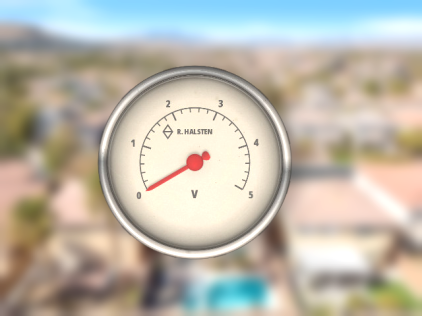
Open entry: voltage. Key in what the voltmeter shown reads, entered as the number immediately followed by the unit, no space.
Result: 0V
